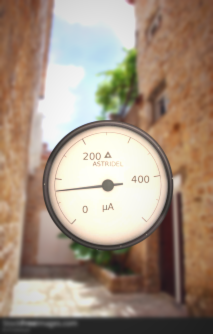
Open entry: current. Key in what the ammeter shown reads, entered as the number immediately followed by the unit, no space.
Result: 75µA
